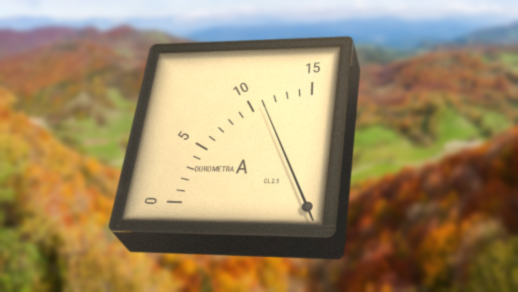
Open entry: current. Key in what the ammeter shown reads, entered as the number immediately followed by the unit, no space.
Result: 11A
